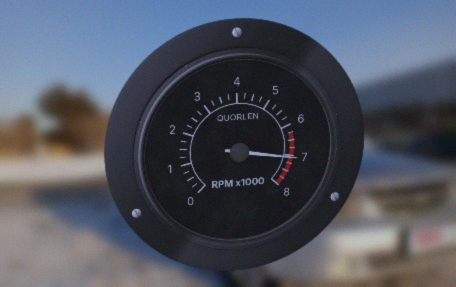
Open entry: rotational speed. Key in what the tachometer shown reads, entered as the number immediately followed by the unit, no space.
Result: 7000rpm
